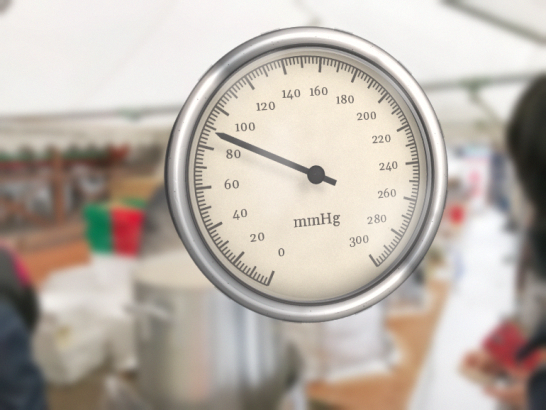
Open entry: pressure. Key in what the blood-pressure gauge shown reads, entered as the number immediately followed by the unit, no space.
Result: 88mmHg
